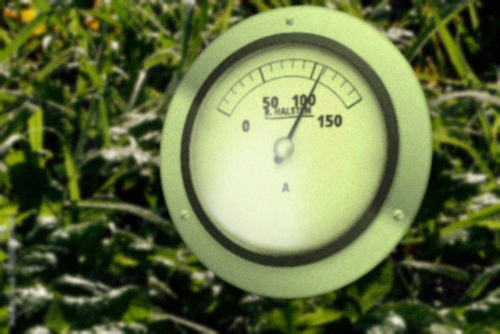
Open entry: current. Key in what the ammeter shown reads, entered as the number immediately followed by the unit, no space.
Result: 110A
